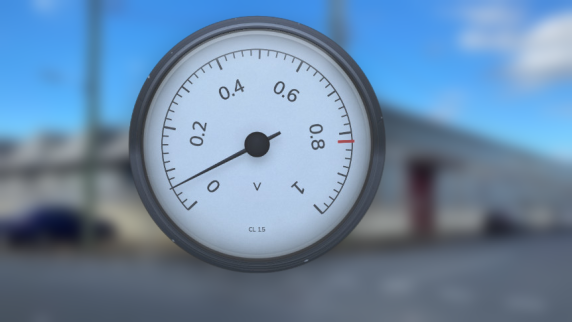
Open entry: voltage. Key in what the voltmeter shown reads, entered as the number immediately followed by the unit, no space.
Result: 0.06V
